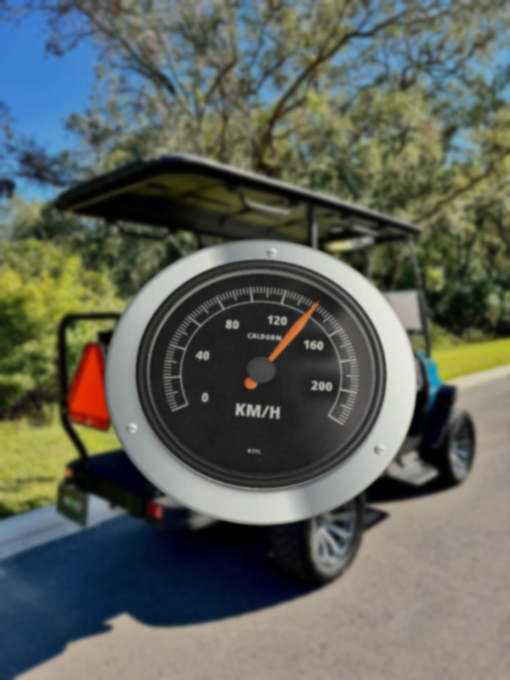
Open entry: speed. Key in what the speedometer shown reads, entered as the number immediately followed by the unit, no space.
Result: 140km/h
